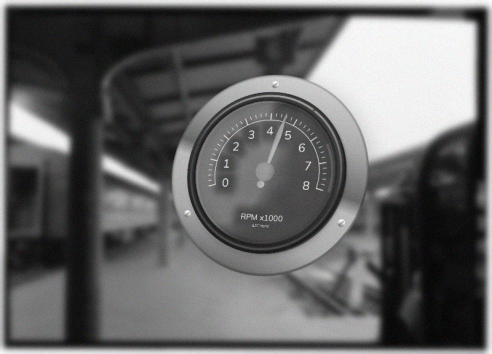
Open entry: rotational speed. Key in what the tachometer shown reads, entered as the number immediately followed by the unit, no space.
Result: 4600rpm
